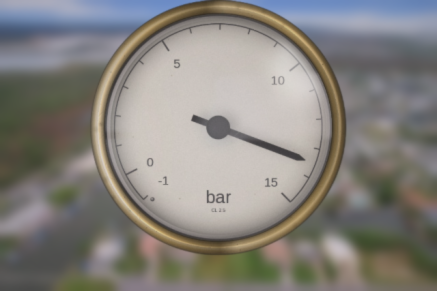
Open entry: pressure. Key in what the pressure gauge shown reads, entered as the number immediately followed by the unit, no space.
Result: 13.5bar
